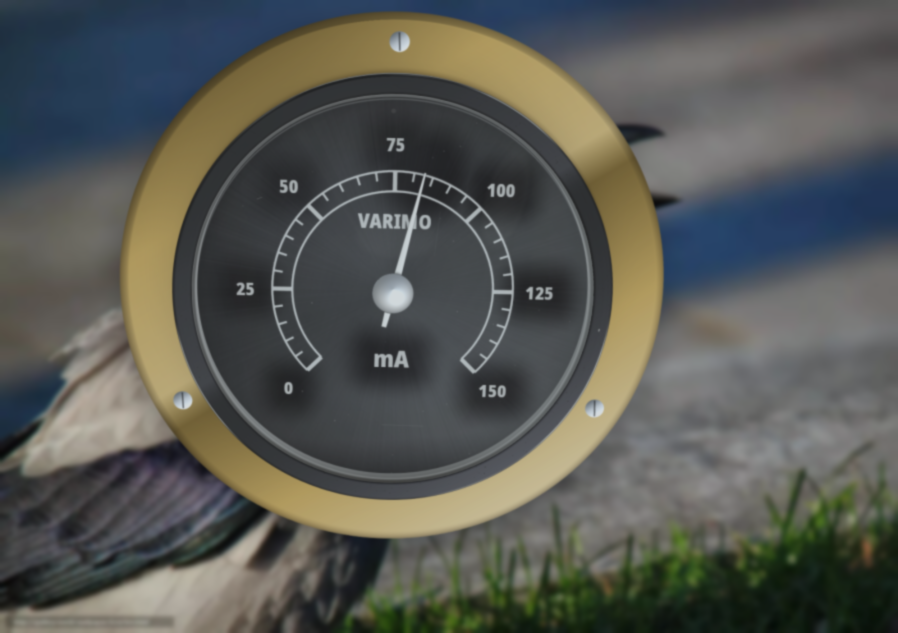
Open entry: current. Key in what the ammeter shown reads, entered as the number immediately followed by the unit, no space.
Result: 82.5mA
